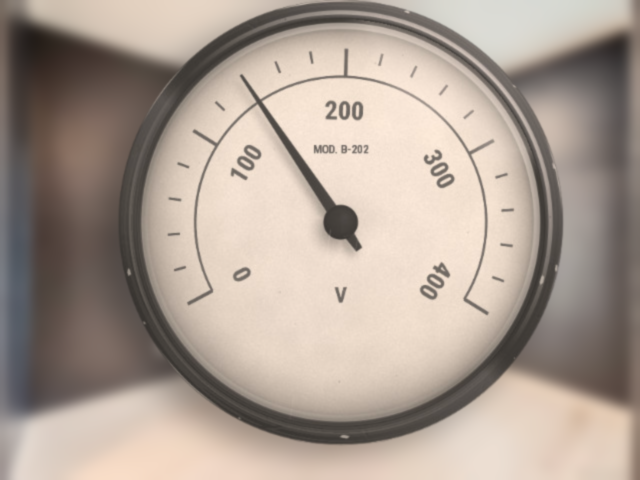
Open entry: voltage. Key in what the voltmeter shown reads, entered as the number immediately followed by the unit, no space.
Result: 140V
